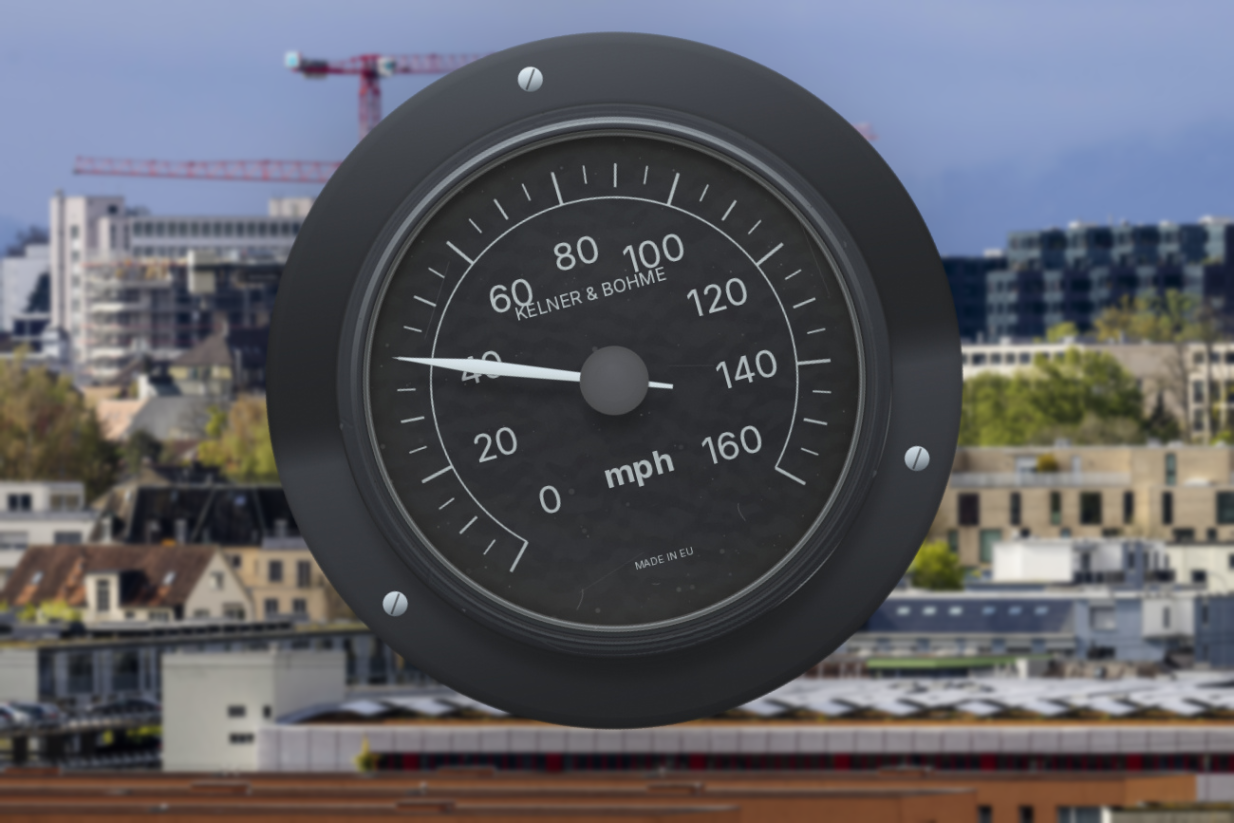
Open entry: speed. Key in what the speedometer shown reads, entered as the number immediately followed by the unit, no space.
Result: 40mph
